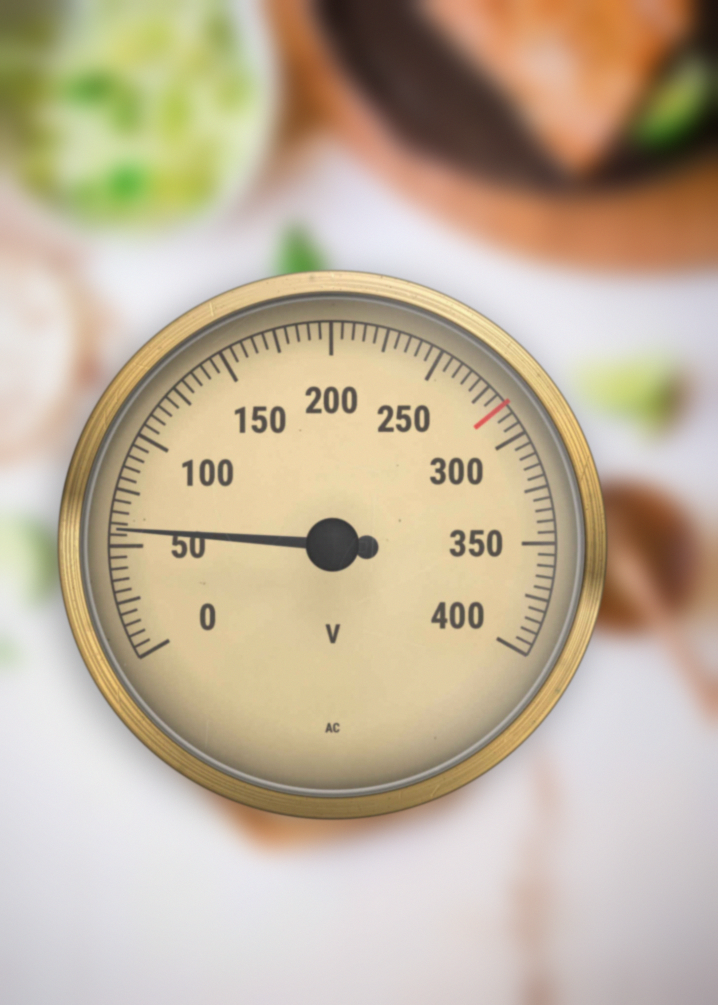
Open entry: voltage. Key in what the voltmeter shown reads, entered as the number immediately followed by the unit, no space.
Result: 57.5V
